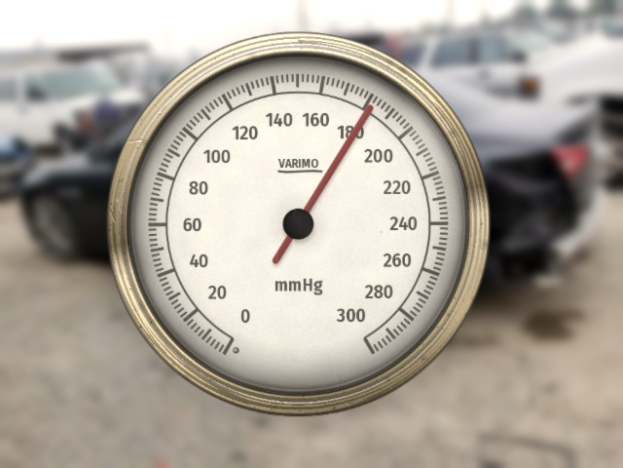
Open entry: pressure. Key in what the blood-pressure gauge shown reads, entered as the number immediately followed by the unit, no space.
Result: 182mmHg
